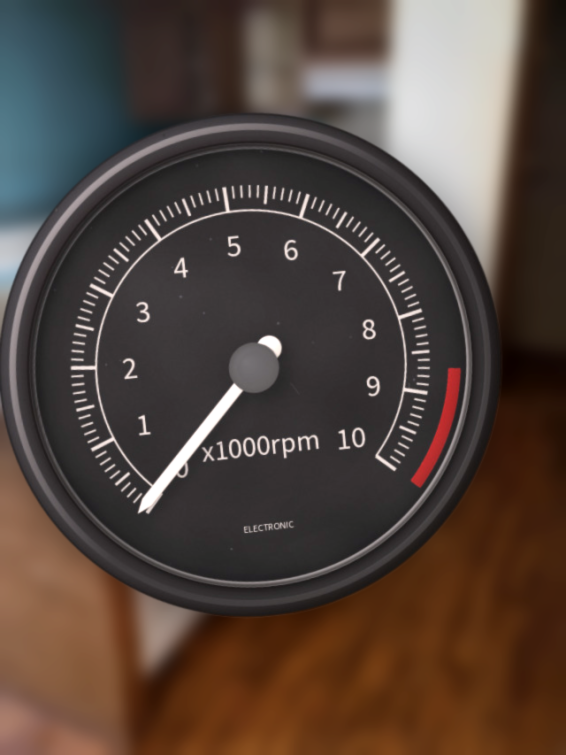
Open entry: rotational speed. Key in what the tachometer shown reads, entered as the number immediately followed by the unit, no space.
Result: 100rpm
